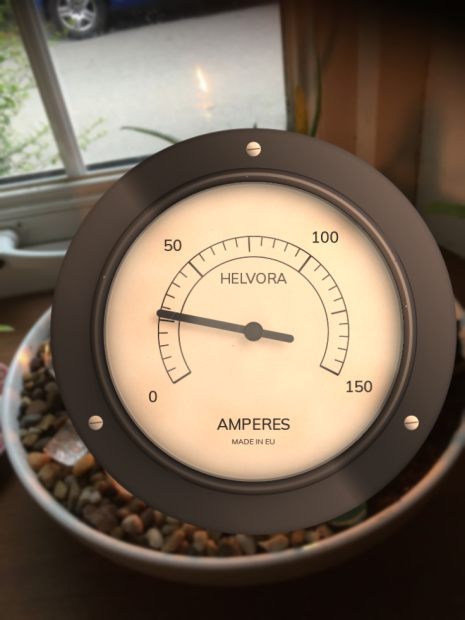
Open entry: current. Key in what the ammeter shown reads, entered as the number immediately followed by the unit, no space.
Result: 27.5A
